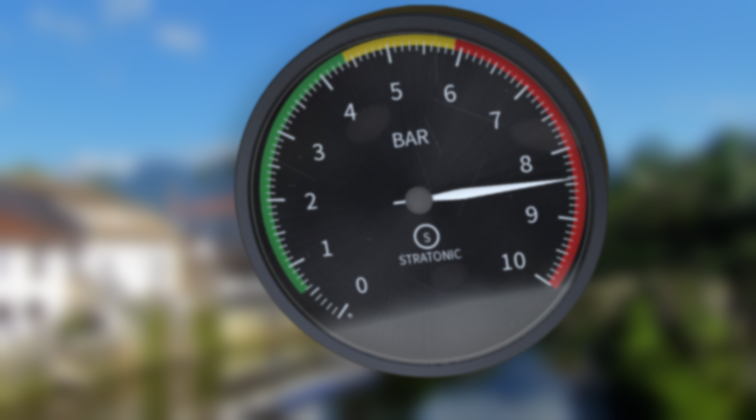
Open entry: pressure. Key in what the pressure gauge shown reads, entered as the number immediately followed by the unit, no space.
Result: 8.4bar
